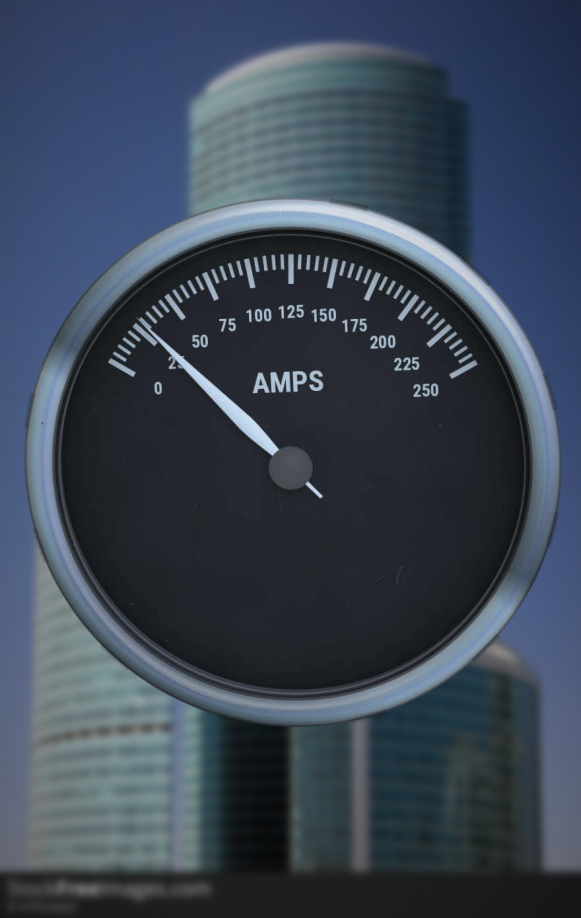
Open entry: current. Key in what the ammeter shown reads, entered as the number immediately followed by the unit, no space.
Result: 30A
